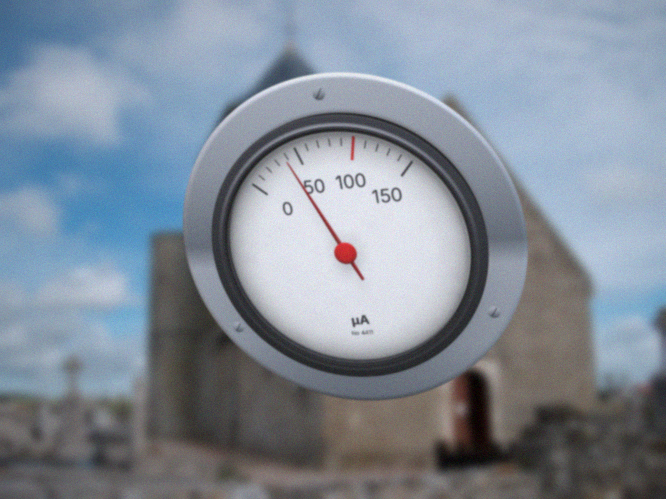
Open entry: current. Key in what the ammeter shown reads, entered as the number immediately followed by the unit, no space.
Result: 40µA
